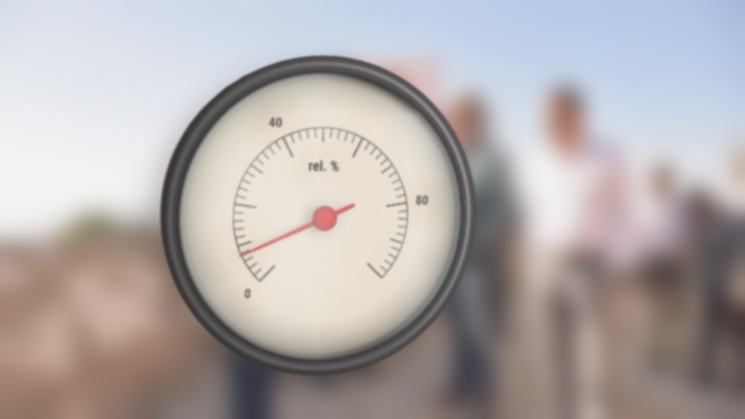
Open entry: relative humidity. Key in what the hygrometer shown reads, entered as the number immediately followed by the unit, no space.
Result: 8%
